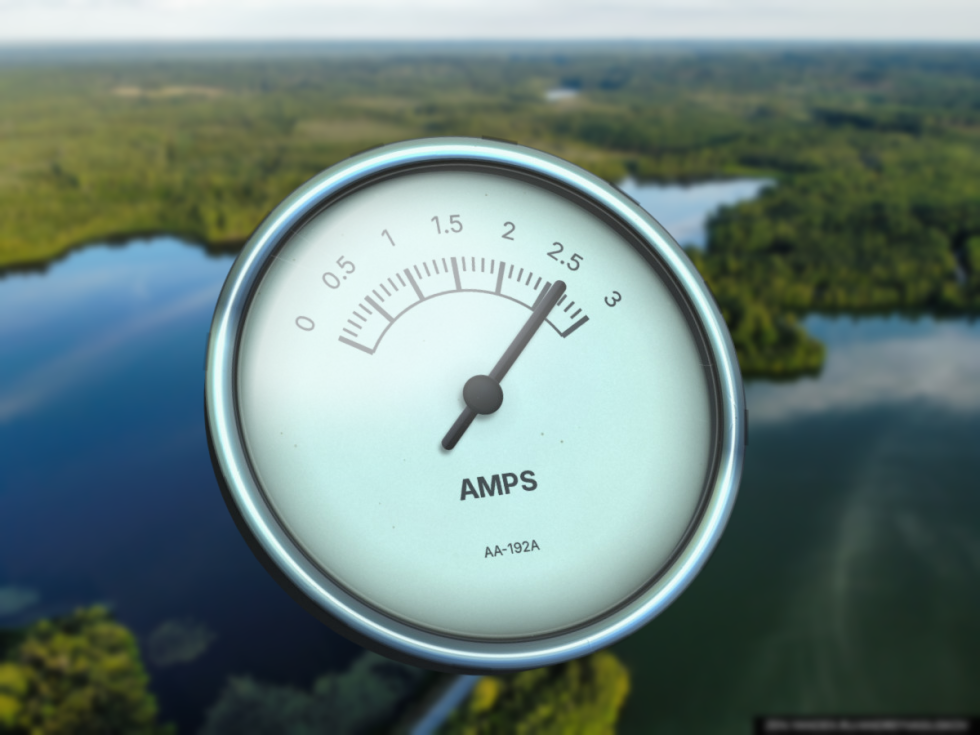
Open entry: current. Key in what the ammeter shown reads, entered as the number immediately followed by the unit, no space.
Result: 2.6A
